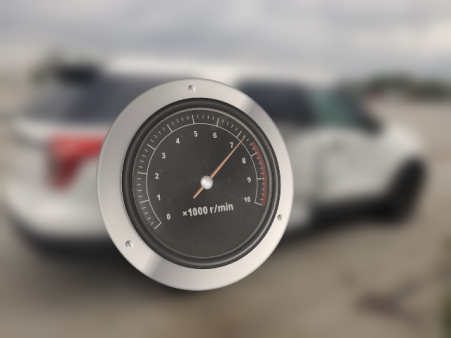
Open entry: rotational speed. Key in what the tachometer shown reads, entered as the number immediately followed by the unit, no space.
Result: 7200rpm
